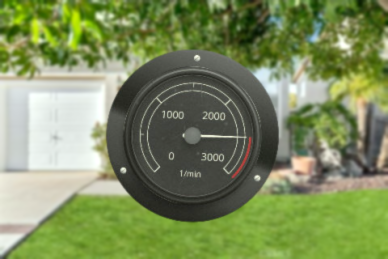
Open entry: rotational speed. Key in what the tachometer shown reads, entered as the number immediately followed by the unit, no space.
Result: 2500rpm
